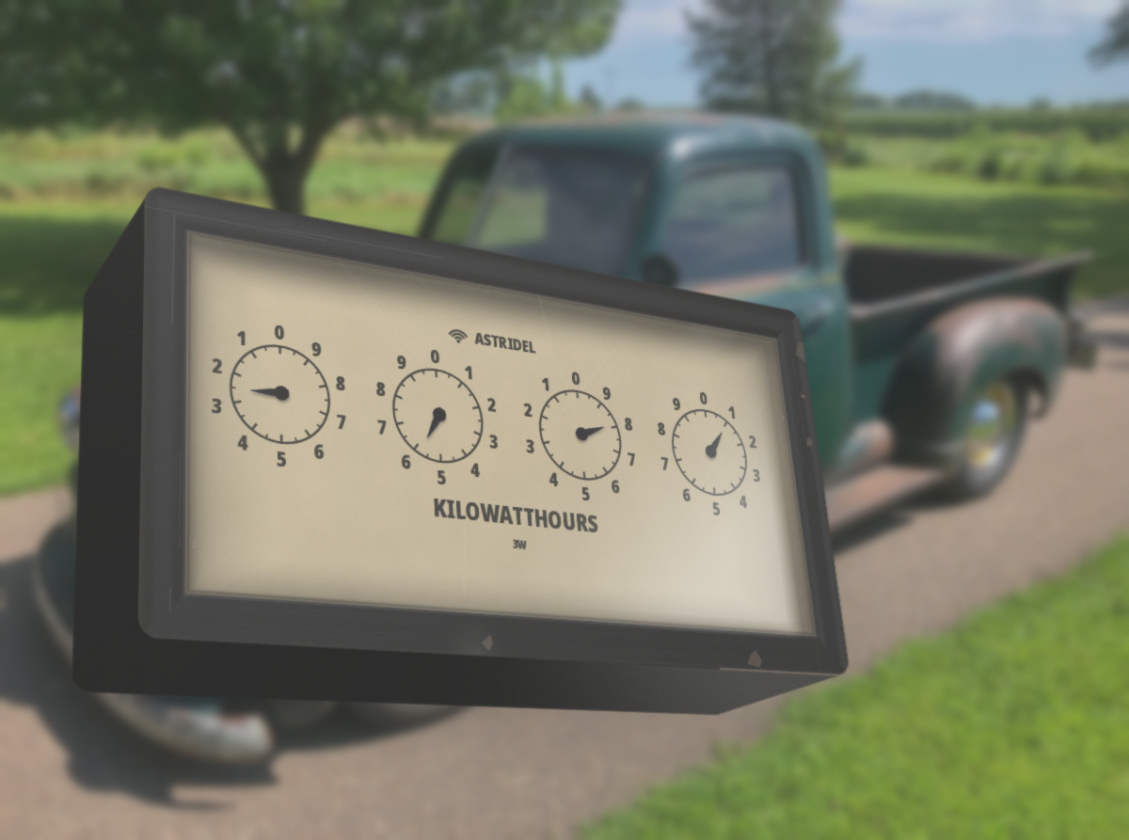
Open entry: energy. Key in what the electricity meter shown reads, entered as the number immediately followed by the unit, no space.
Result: 2581kWh
